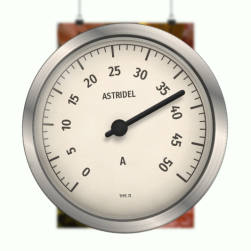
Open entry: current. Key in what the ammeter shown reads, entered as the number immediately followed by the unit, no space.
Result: 37.5A
